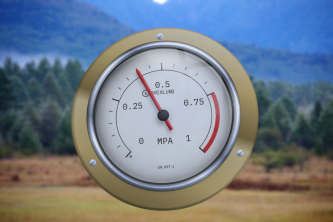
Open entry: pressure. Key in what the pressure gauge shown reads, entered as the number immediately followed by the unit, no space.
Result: 0.4MPa
